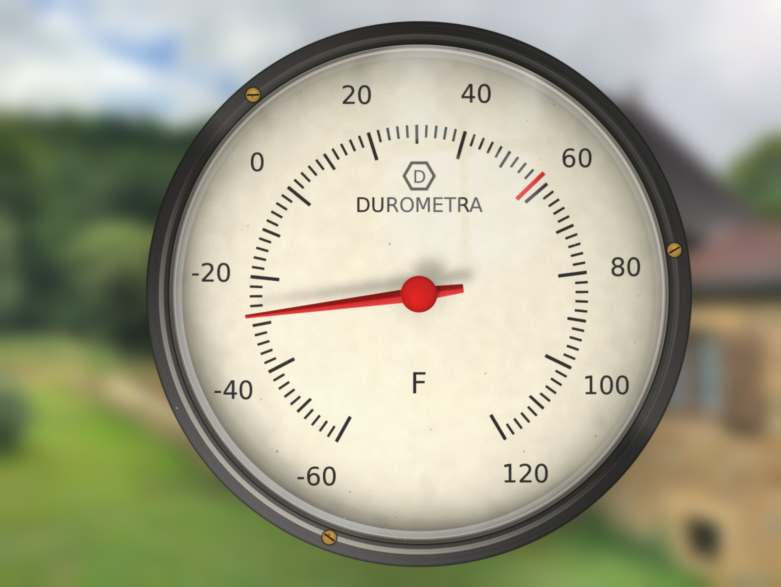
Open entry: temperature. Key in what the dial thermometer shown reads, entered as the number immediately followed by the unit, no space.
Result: -28°F
